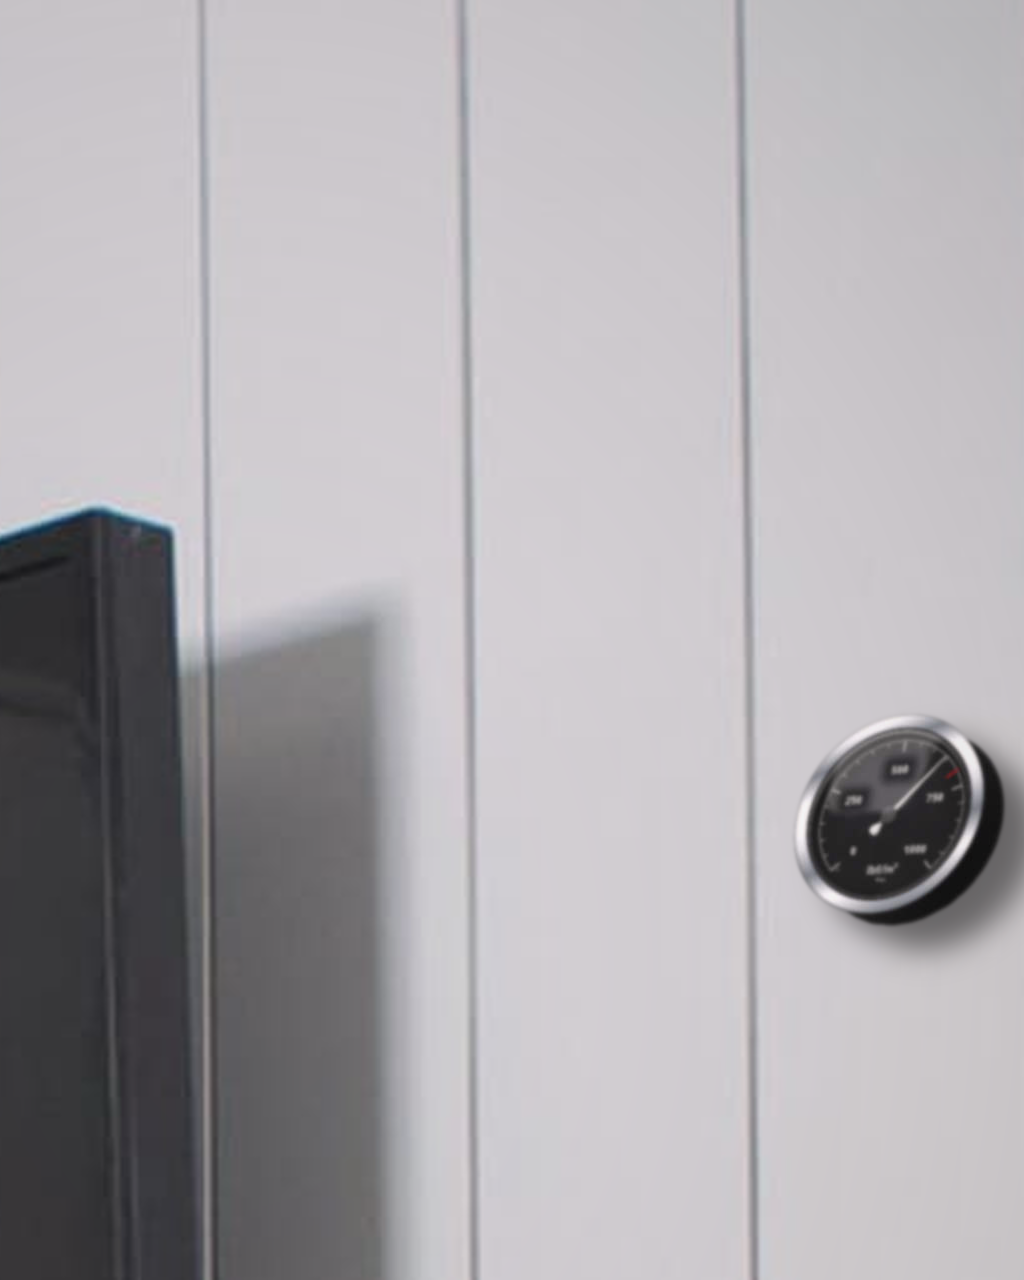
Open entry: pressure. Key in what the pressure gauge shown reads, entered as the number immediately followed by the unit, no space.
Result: 650psi
